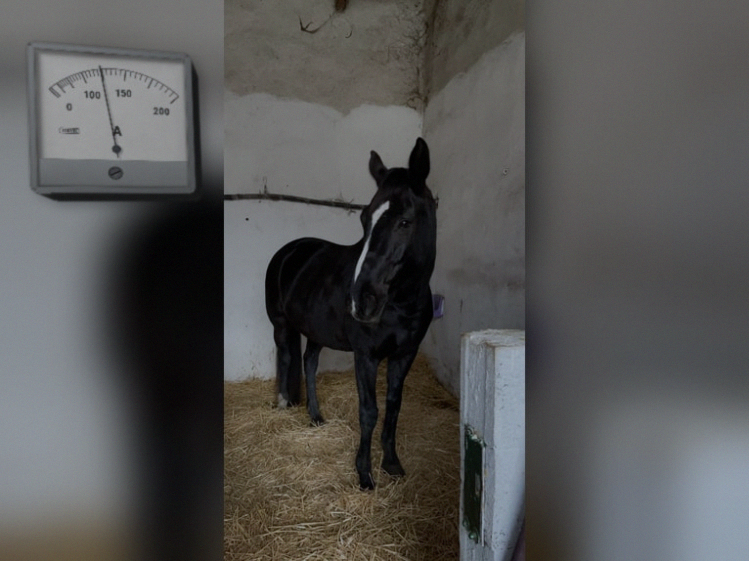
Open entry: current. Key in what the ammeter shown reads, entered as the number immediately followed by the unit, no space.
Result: 125A
